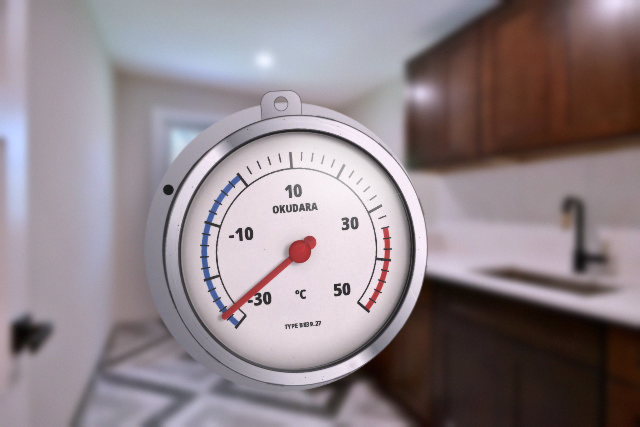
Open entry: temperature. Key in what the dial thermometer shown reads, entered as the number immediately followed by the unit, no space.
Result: -27°C
